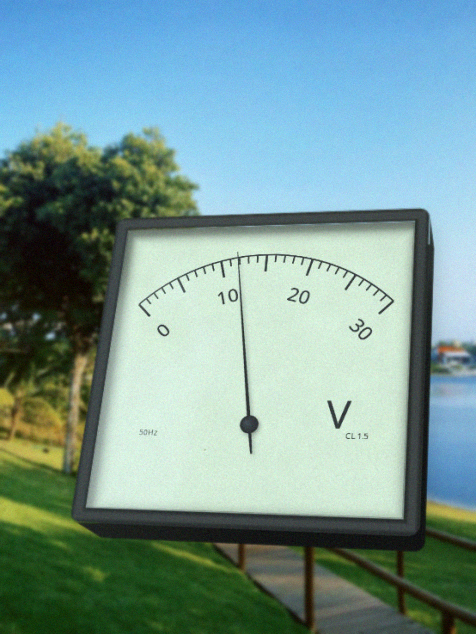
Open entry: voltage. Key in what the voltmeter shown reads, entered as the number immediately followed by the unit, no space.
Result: 12V
